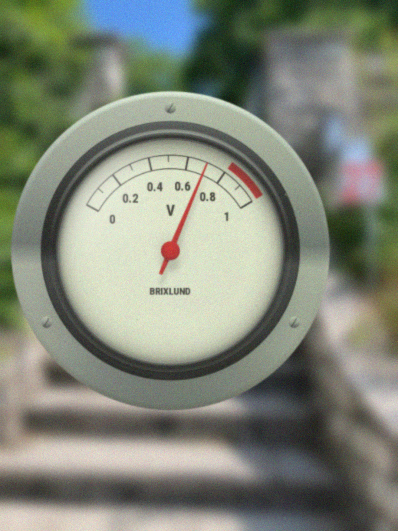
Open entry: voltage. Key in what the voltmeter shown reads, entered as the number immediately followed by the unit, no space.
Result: 0.7V
